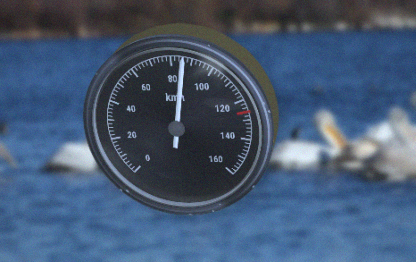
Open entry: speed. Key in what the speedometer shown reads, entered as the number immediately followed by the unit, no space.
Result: 86km/h
